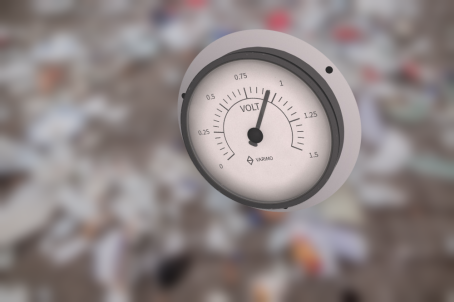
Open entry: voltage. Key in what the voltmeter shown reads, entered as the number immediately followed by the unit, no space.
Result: 0.95V
